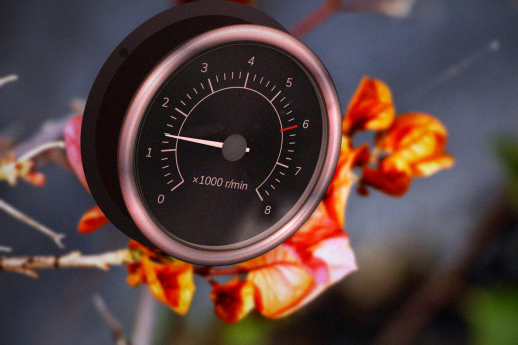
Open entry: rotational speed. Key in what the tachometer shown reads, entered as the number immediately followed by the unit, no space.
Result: 1400rpm
